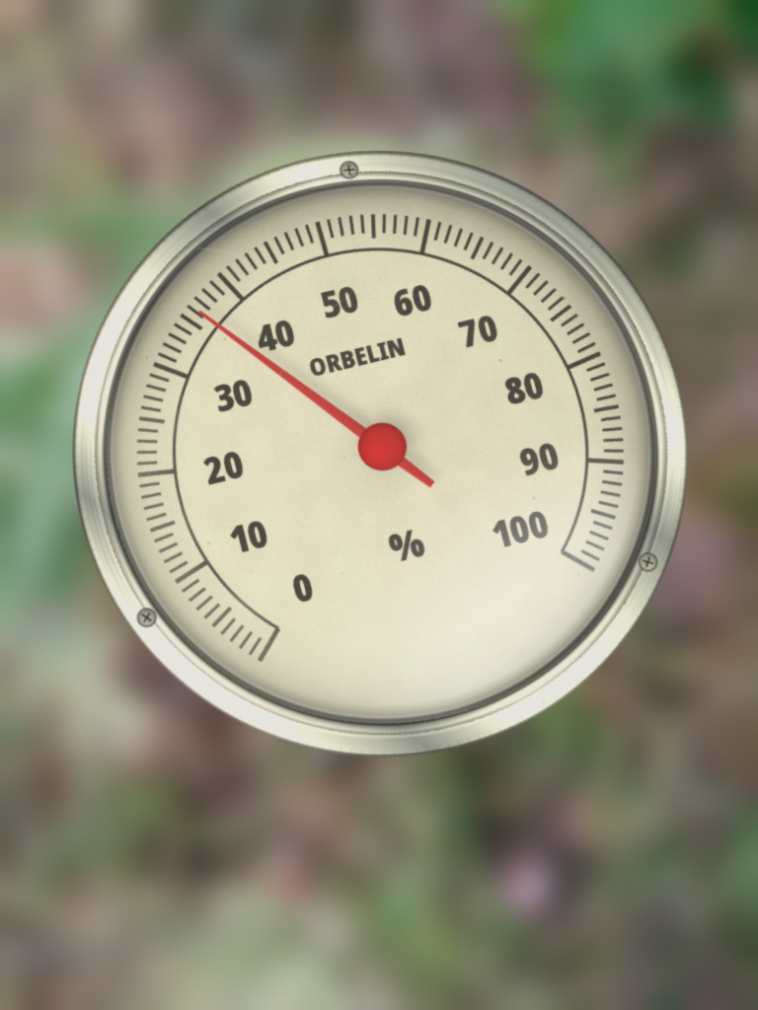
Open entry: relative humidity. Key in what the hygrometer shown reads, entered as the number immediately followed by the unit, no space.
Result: 36%
